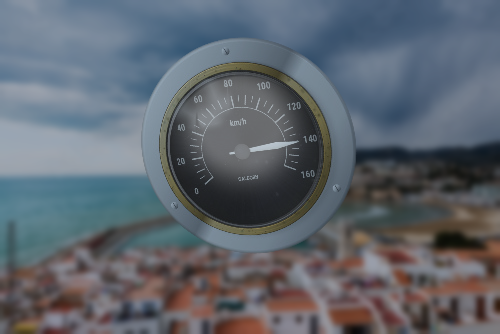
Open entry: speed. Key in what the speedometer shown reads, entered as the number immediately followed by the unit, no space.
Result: 140km/h
